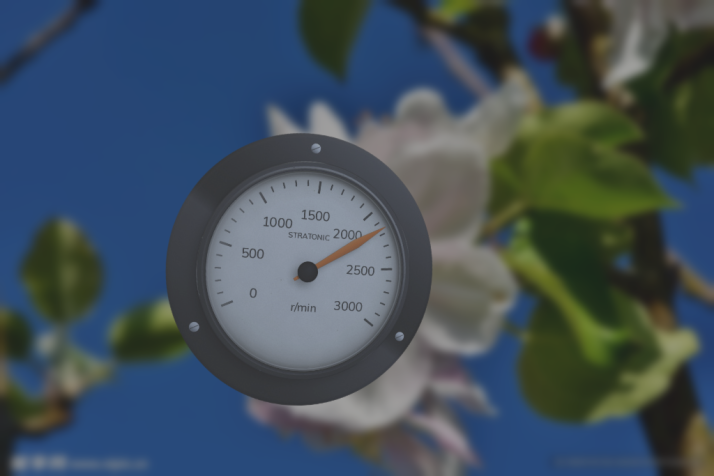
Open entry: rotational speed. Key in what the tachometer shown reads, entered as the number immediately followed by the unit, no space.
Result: 2150rpm
